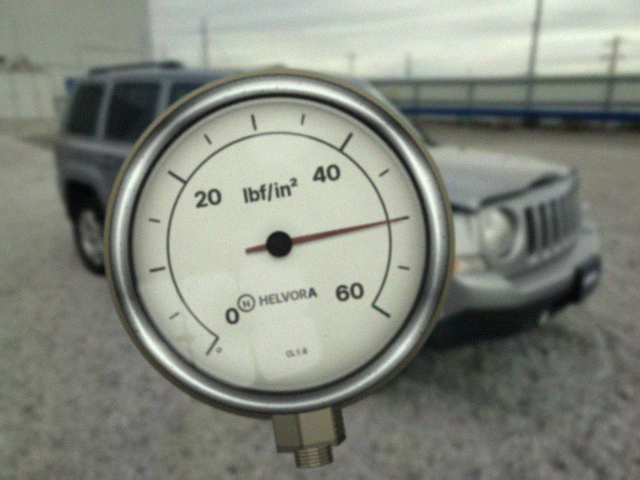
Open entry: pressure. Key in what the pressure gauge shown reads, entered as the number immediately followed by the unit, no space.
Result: 50psi
